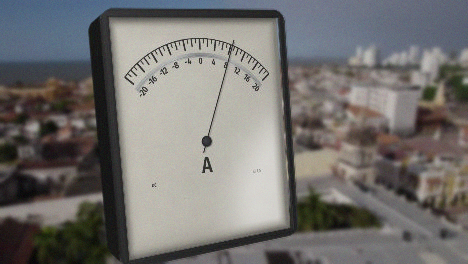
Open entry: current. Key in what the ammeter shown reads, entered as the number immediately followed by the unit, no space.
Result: 8A
